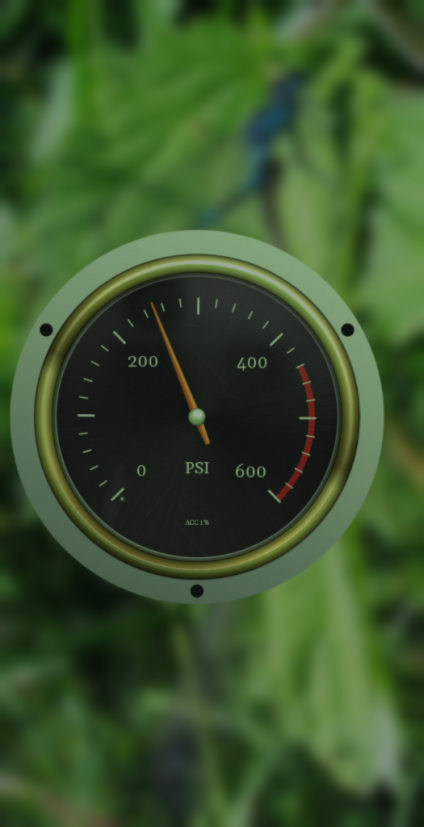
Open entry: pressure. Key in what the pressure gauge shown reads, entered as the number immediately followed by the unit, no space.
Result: 250psi
